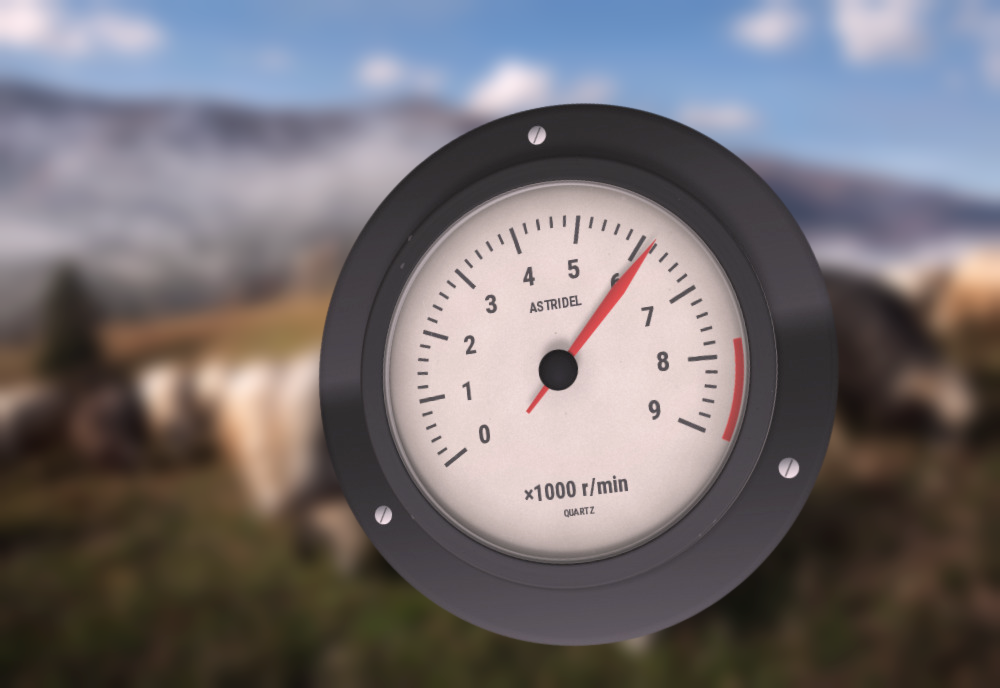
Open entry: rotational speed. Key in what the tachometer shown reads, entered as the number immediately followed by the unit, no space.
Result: 6200rpm
